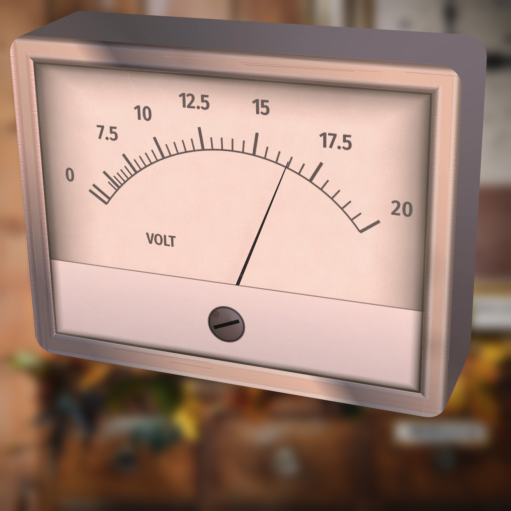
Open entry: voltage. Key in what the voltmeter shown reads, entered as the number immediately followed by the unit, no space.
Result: 16.5V
